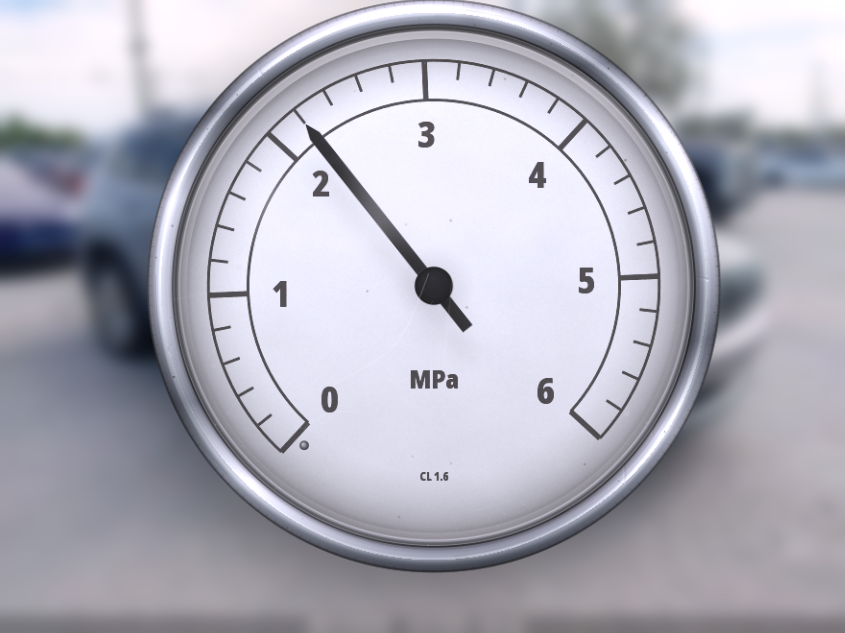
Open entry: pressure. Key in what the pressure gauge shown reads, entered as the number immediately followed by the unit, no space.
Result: 2.2MPa
